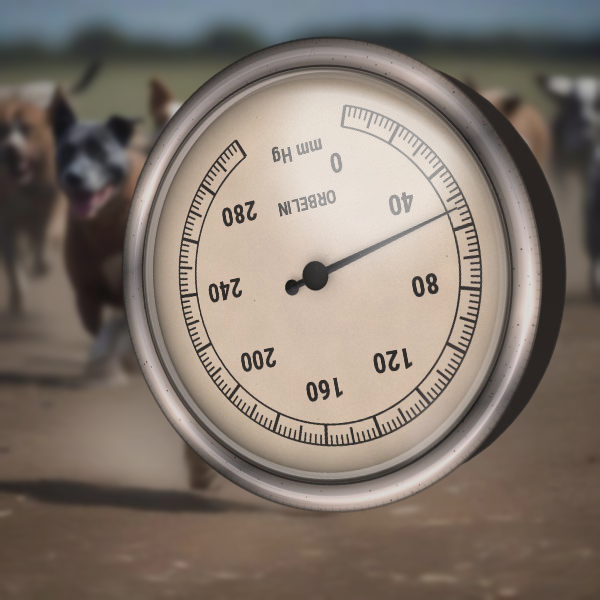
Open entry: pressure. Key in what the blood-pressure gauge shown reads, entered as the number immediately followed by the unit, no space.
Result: 54mmHg
